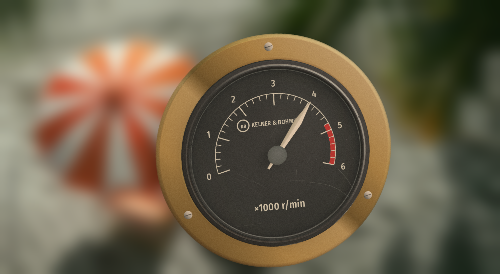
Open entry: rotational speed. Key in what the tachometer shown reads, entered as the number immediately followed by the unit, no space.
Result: 4000rpm
